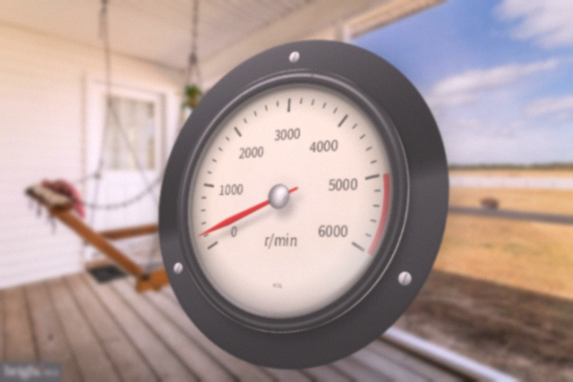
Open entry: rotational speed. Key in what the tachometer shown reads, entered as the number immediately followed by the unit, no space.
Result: 200rpm
